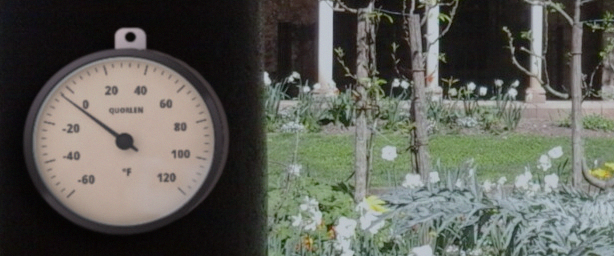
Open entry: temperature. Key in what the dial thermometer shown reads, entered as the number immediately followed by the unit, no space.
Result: -4°F
